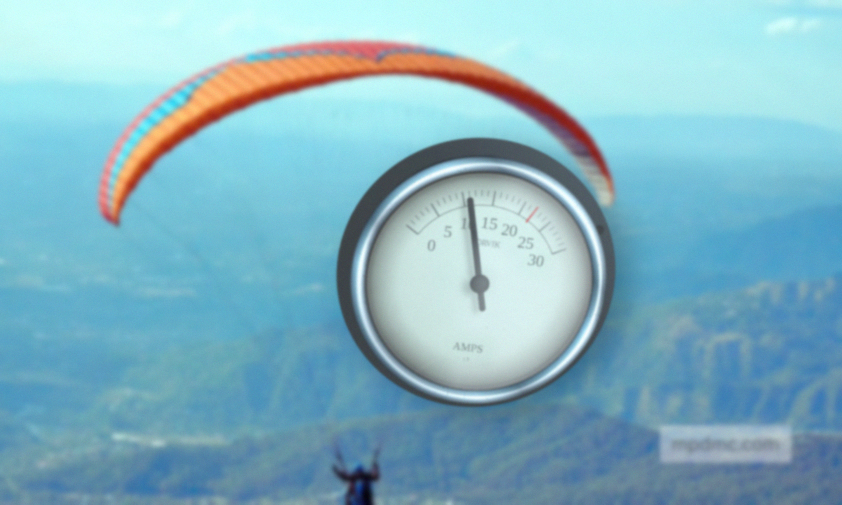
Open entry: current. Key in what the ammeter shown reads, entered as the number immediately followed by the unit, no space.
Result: 11A
